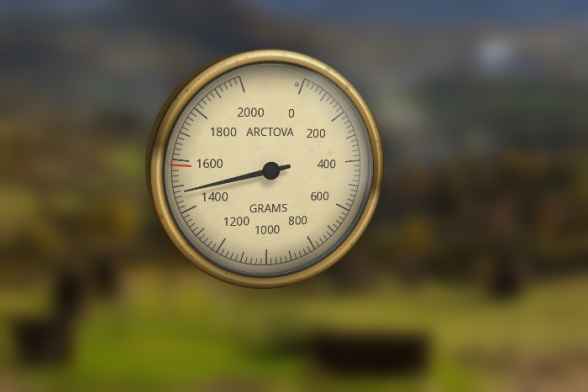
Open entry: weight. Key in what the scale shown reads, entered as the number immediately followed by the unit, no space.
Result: 1480g
